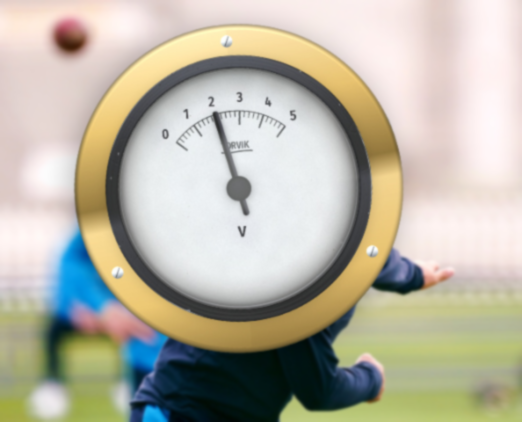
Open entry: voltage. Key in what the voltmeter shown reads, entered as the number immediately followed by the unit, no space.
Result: 2V
